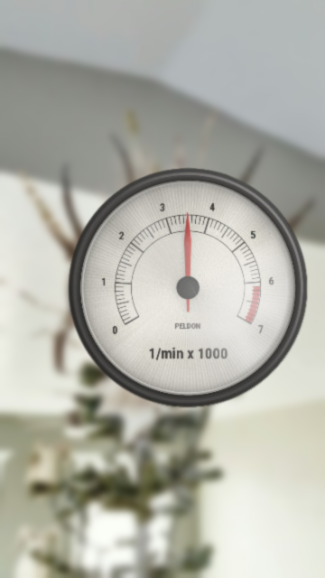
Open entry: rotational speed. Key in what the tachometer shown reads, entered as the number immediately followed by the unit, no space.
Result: 3500rpm
